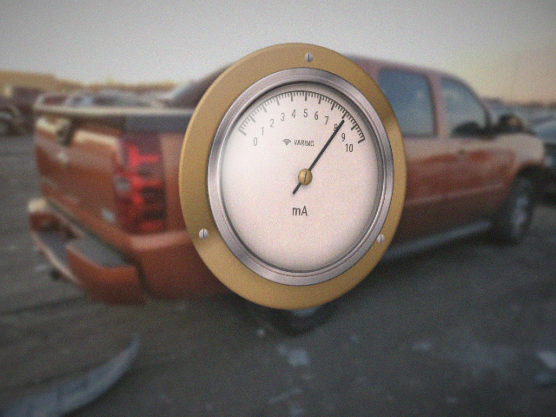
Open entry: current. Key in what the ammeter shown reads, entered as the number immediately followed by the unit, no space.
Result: 8mA
